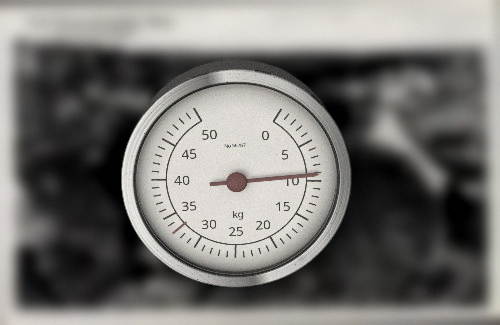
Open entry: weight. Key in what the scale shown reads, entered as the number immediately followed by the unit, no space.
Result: 9kg
